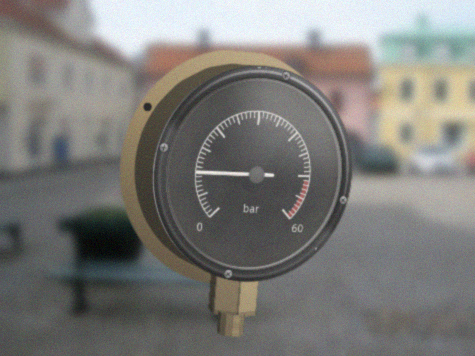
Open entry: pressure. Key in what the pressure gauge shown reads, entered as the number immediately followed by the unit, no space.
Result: 10bar
